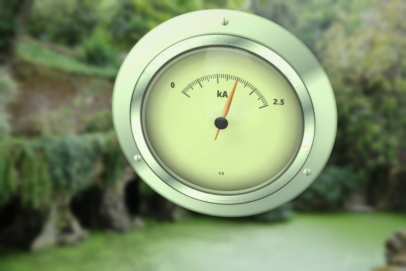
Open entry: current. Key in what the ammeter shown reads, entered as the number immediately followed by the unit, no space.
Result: 1.5kA
